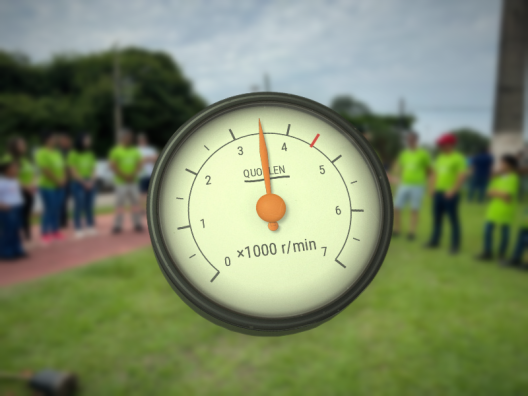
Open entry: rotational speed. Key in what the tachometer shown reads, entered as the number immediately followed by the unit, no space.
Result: 3500rpm
